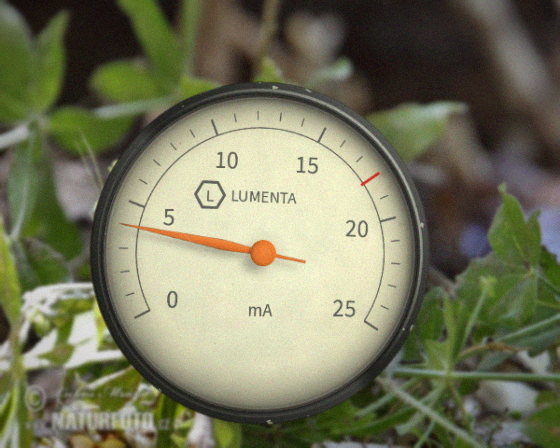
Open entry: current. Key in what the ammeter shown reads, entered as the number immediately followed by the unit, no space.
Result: 4mA
